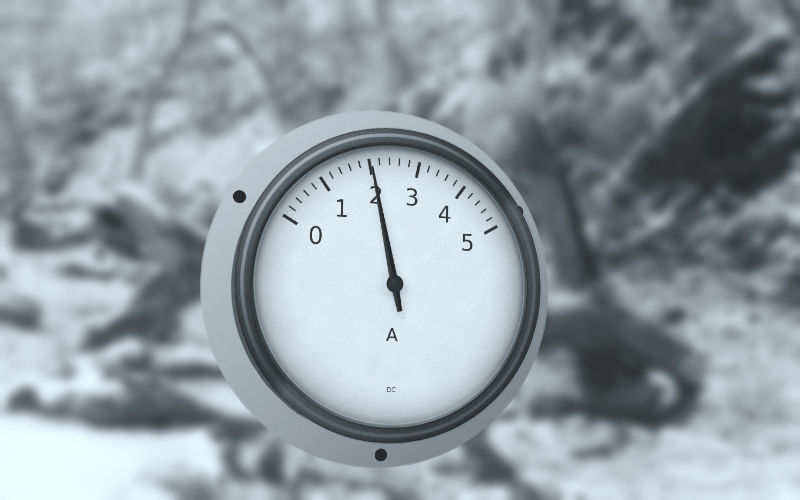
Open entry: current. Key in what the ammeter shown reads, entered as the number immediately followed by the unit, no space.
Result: 2A
